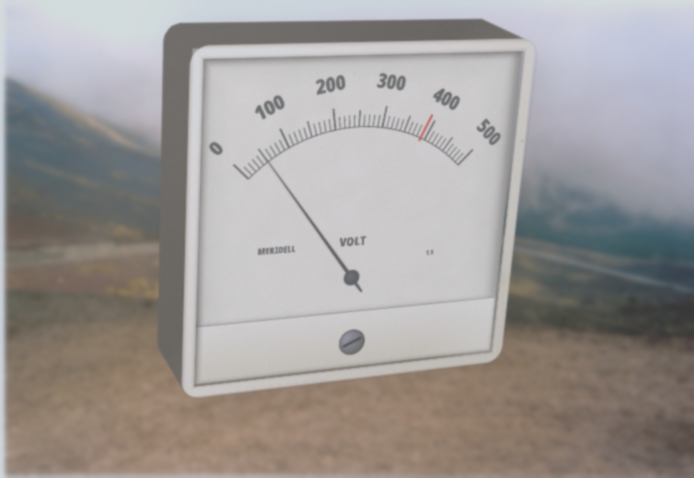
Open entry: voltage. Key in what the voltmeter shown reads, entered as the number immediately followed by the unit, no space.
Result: 50V
